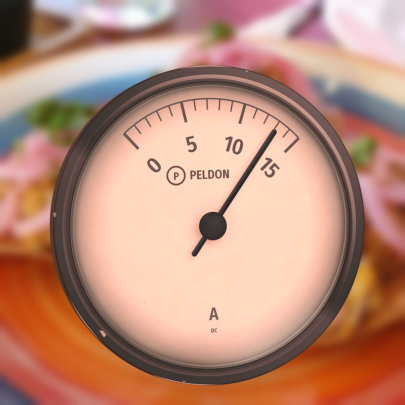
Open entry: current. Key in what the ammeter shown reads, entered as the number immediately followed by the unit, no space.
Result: 13A
